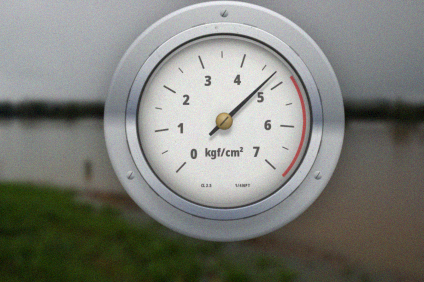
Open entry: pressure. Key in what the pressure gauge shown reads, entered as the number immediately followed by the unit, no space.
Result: 4.75kg/cm²
